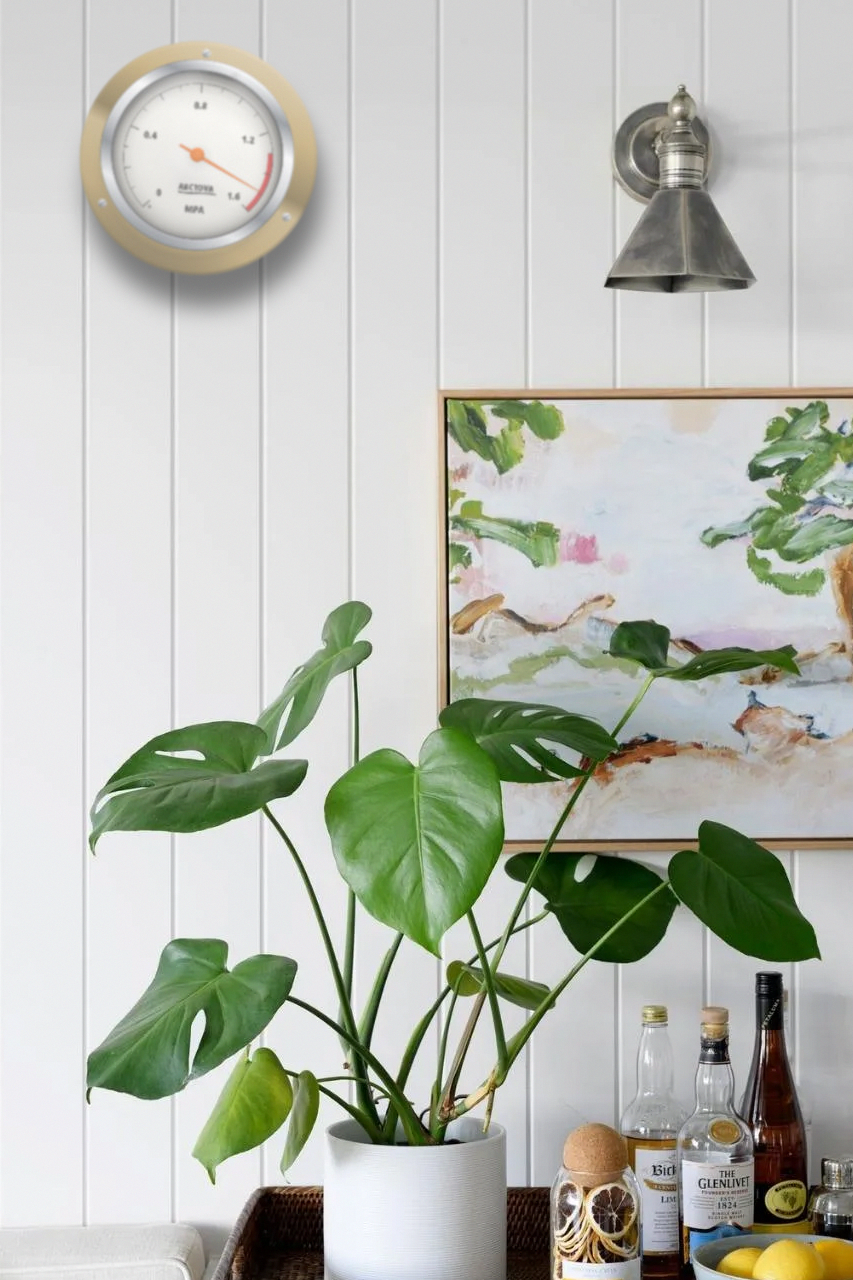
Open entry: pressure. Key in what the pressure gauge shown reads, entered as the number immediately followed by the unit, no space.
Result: 1.5MPa
